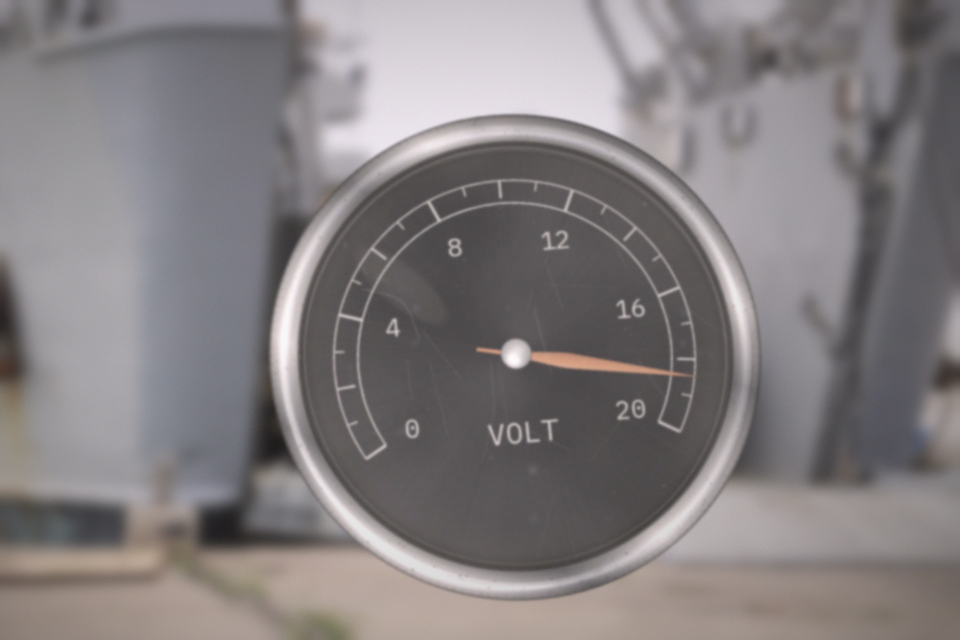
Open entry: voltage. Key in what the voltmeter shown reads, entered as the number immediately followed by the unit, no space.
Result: 18.5V
